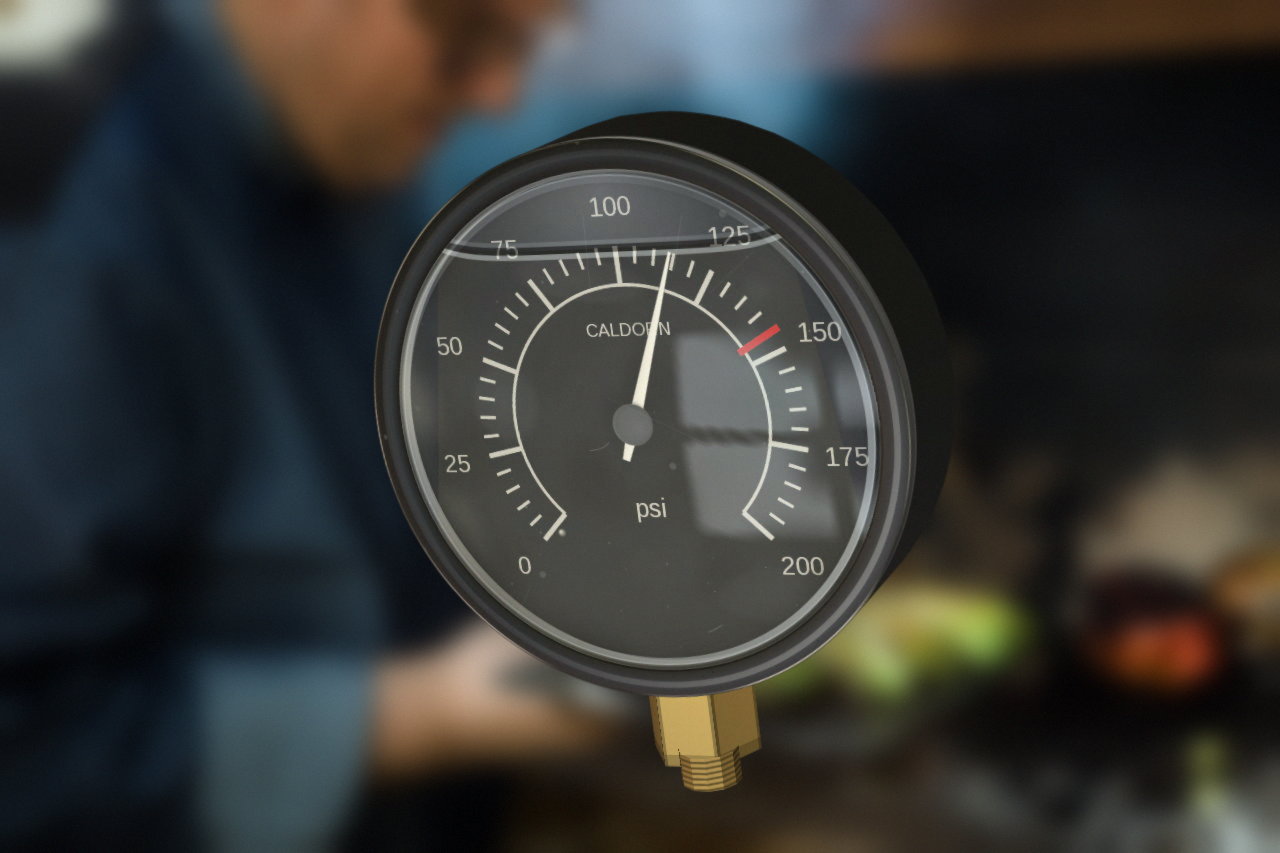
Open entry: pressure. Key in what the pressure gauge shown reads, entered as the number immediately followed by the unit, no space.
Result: 115psi
